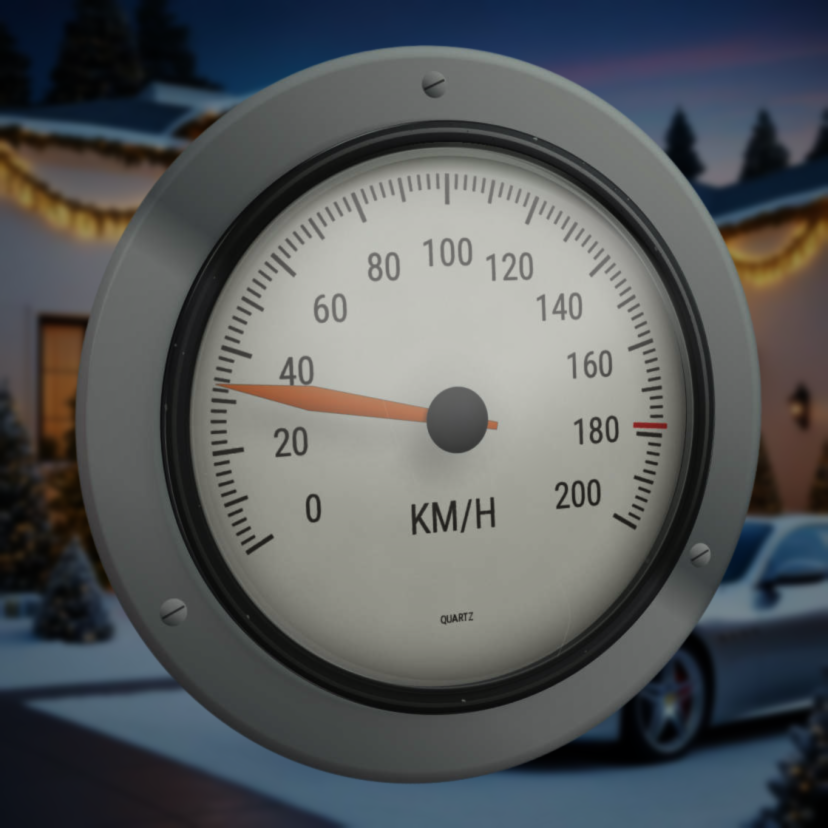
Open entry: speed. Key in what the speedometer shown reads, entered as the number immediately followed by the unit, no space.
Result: 33km/h
